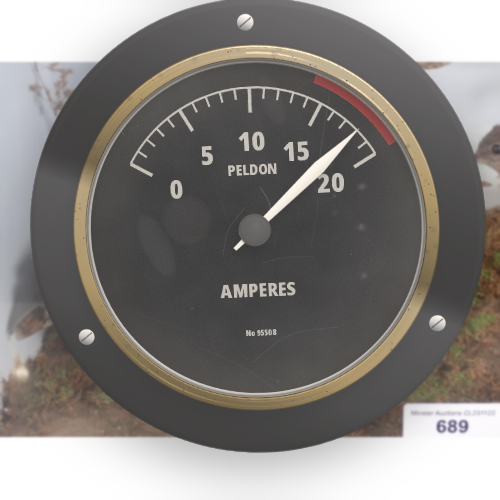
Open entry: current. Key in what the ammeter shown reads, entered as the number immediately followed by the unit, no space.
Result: 18A
